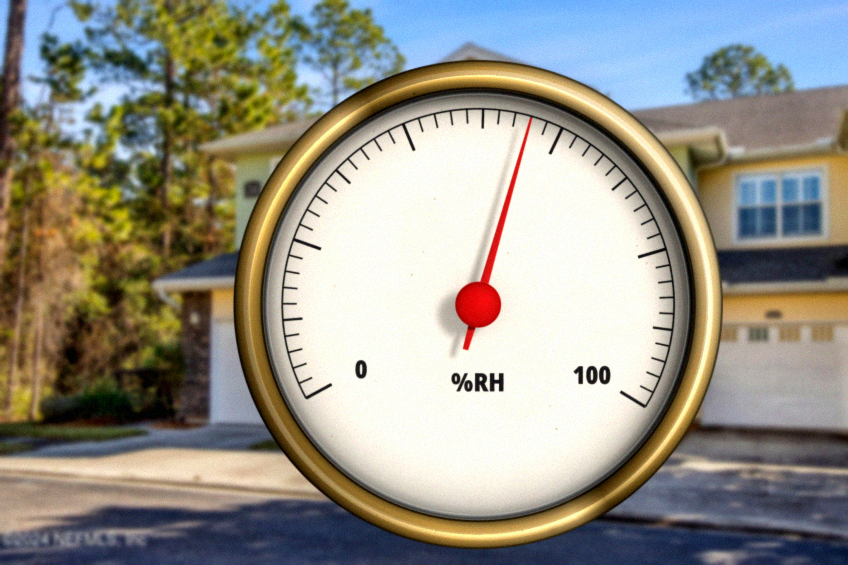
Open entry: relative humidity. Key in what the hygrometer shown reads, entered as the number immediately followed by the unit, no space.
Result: 56%
